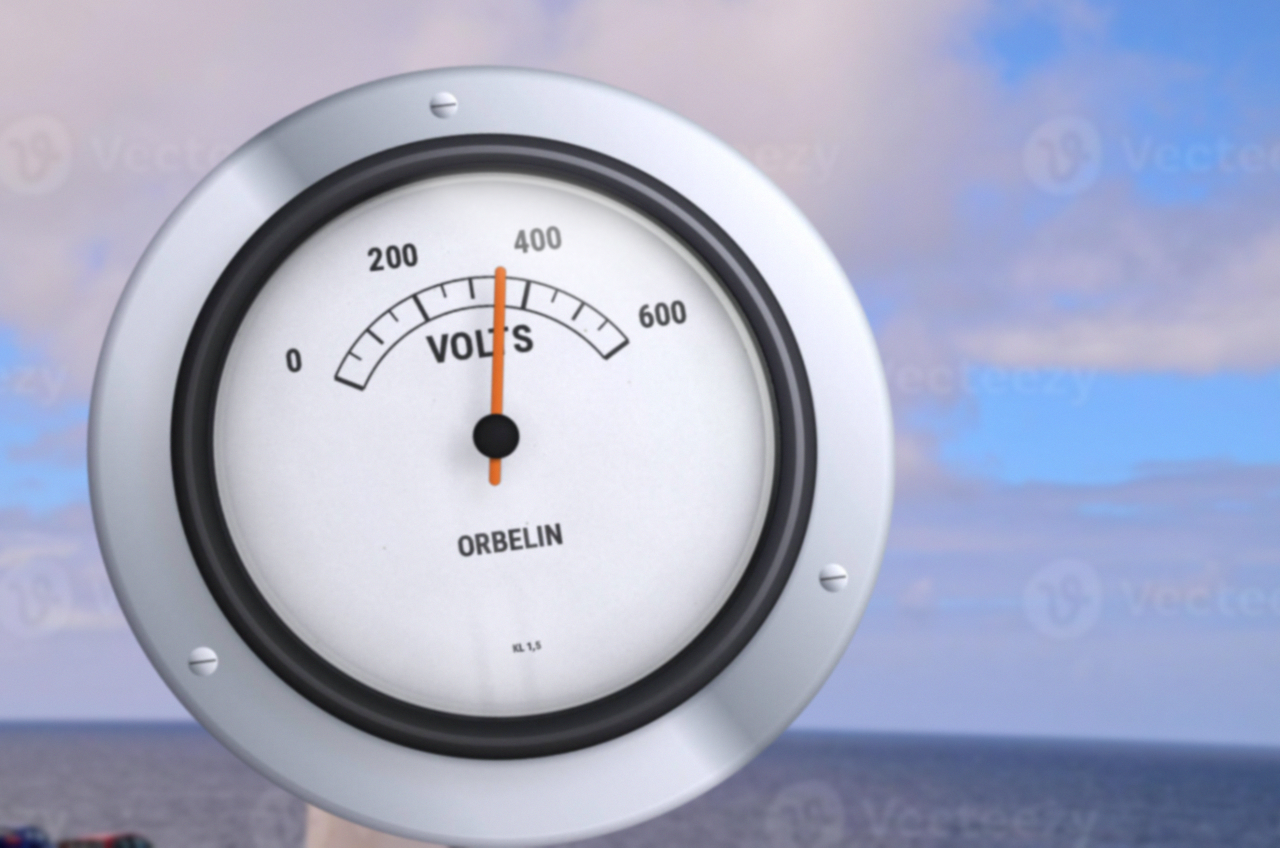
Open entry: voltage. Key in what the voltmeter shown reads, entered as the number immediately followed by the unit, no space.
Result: 350V
